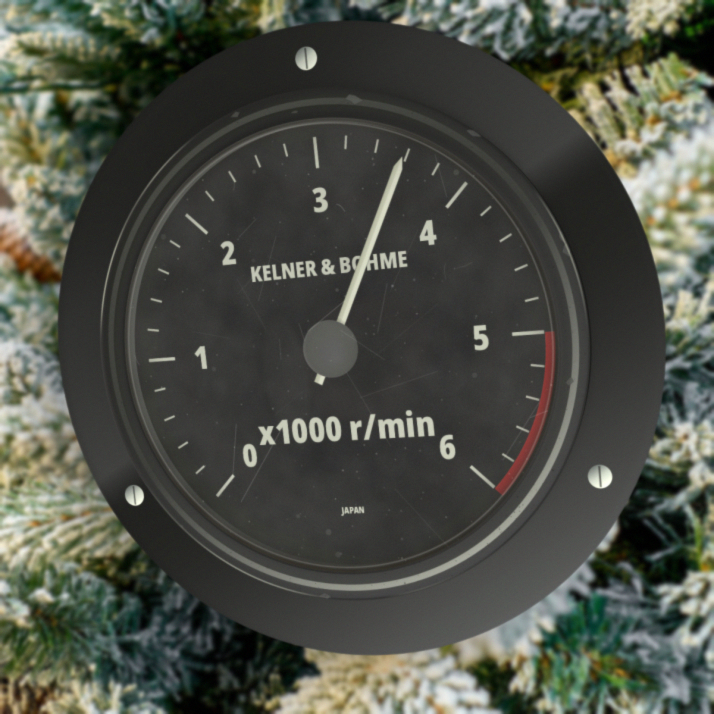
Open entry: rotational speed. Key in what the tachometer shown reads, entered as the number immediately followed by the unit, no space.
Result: 3600rpm
